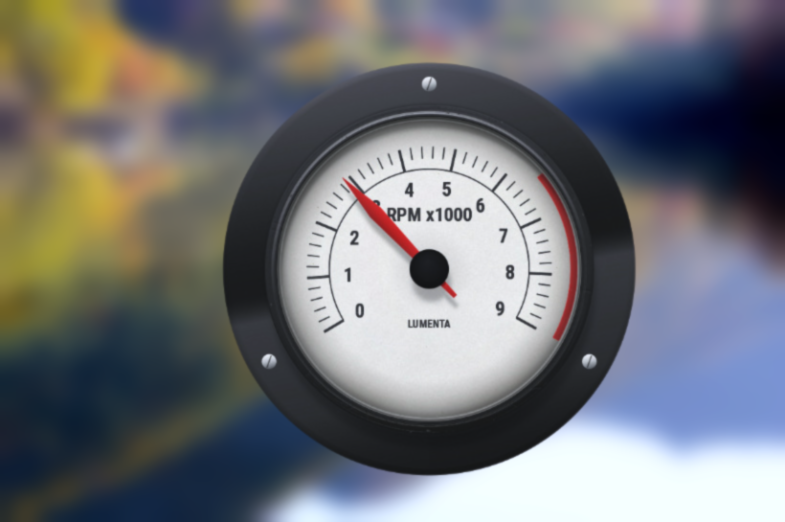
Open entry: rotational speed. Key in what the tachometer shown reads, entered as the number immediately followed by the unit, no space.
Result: 2900rpm
